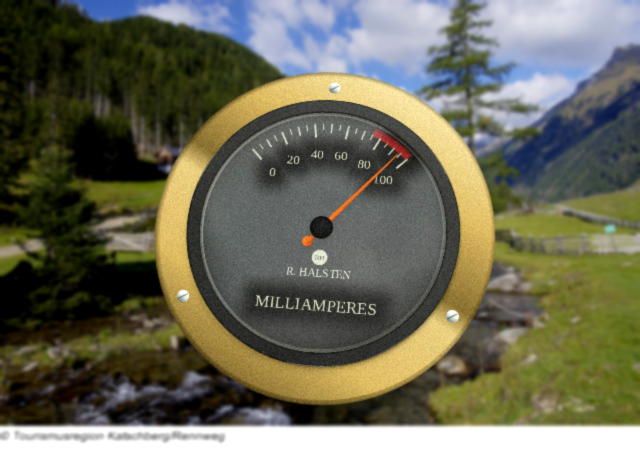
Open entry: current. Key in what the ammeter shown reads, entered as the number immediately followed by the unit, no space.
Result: 95mA
